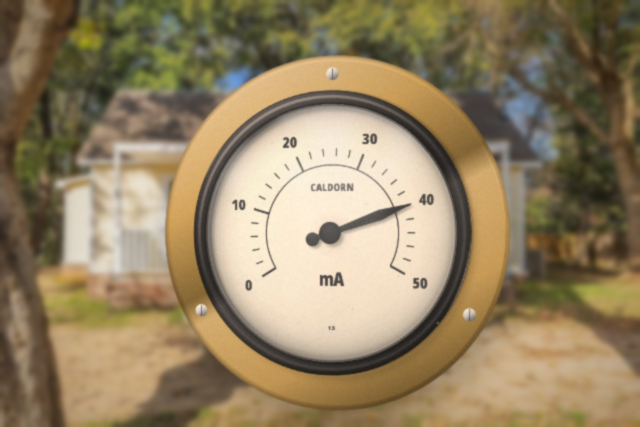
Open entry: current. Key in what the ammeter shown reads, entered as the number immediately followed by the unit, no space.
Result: 40mA
